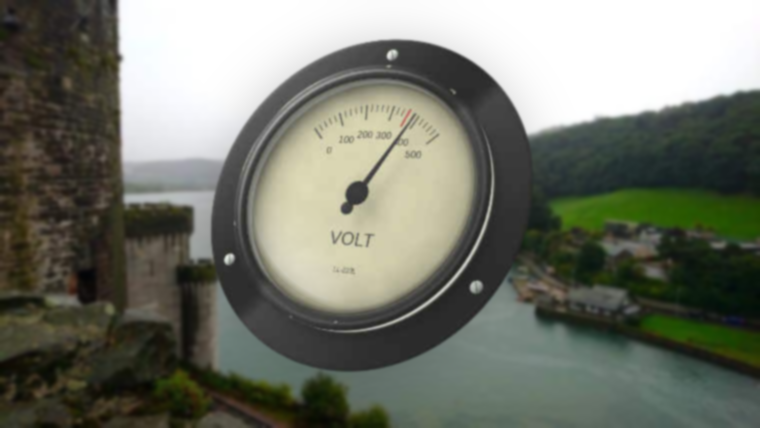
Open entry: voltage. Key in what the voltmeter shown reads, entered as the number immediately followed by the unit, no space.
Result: 400V
